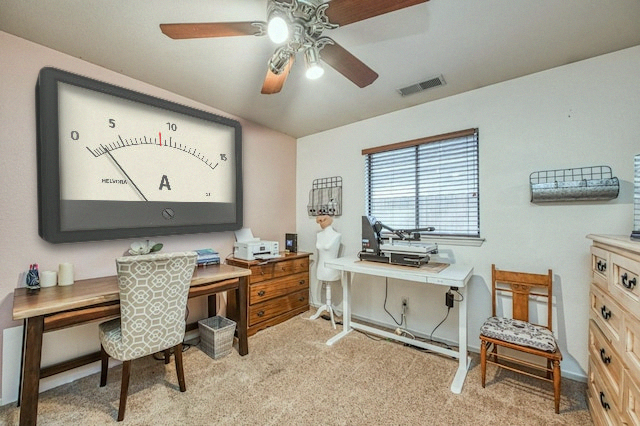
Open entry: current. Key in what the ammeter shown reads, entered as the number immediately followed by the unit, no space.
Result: 2.5A
